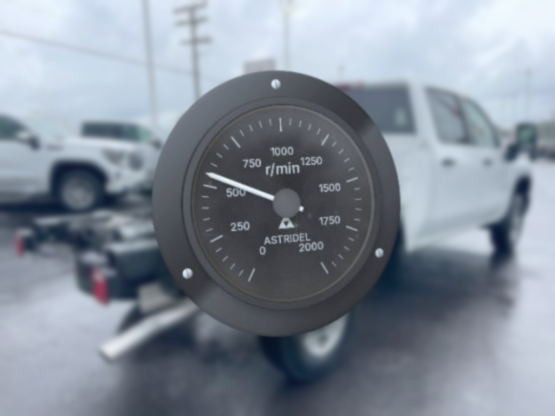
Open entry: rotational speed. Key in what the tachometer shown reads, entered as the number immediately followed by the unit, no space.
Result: 550rpm
